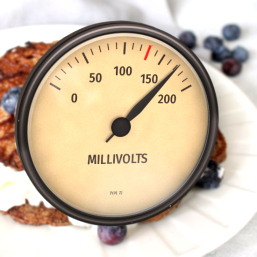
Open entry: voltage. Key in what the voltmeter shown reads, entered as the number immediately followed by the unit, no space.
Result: 170mV
